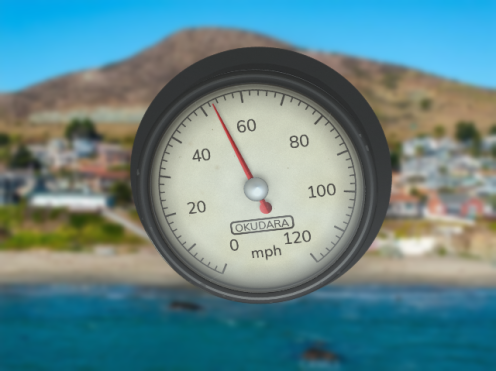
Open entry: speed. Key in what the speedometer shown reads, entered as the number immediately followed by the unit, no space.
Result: 53mph
